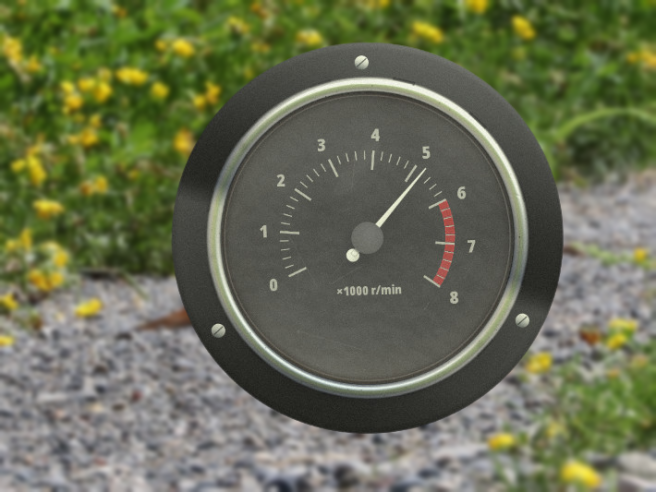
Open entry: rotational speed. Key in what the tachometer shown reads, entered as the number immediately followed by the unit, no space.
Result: 5200rpm
